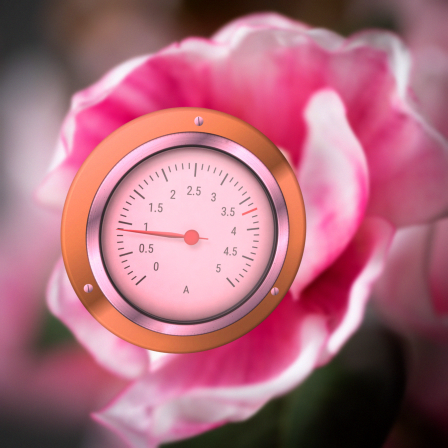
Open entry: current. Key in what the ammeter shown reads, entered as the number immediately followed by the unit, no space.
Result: 0.9A
